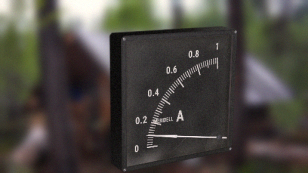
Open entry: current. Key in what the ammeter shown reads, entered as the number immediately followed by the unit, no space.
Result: 0.1A
